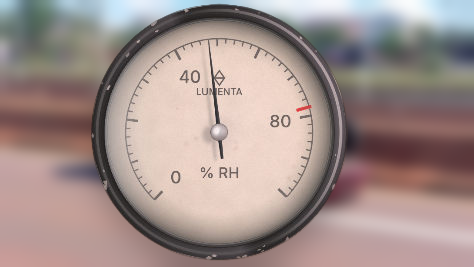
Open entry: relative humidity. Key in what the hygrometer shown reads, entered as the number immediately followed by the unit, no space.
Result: 48%
